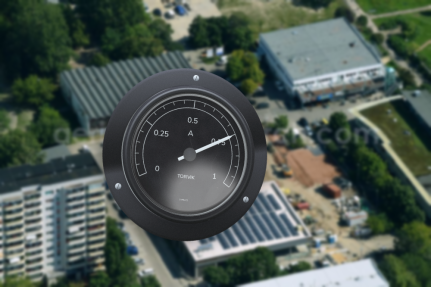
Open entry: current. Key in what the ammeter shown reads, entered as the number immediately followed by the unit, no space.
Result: 0.75A
